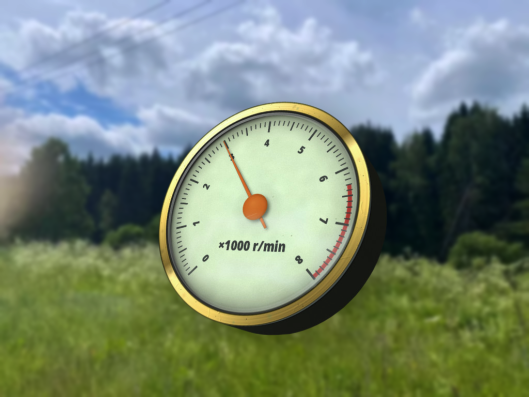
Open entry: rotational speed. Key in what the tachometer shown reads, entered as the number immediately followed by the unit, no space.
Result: 3000rpm
